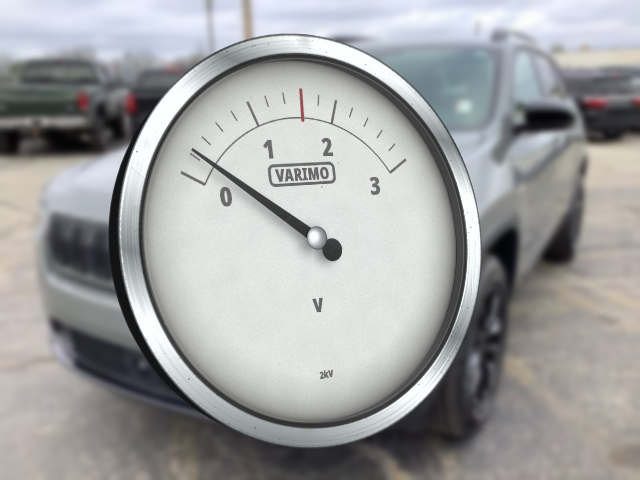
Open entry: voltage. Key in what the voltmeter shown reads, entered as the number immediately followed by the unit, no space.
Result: 0.2V
